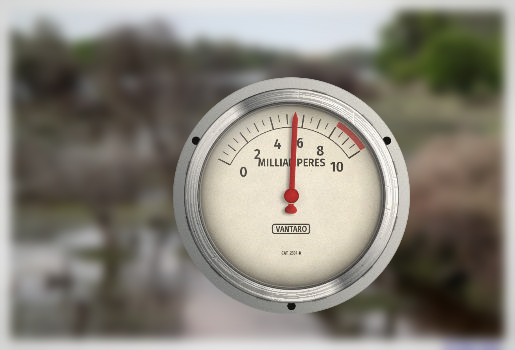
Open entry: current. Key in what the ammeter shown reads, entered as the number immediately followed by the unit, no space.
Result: 5.5mA
